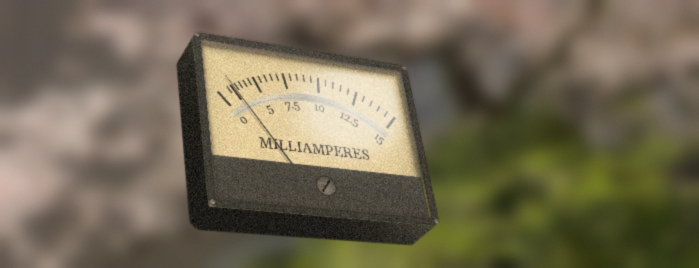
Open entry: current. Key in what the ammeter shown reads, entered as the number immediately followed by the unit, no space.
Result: 2.5mA
